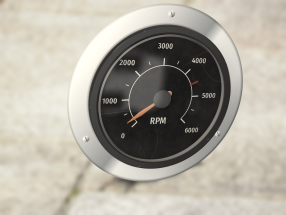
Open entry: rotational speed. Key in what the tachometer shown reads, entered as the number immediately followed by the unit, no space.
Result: 250rpm
